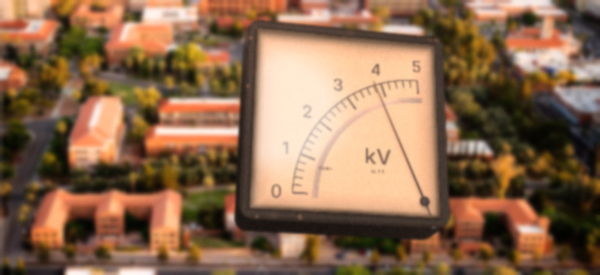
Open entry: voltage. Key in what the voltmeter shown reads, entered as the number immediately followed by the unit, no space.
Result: 3.8kV
